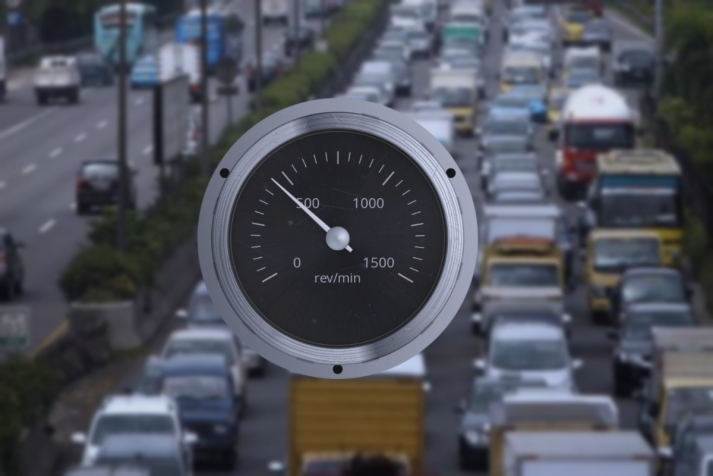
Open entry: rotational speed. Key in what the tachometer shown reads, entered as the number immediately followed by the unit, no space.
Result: 450rpm
